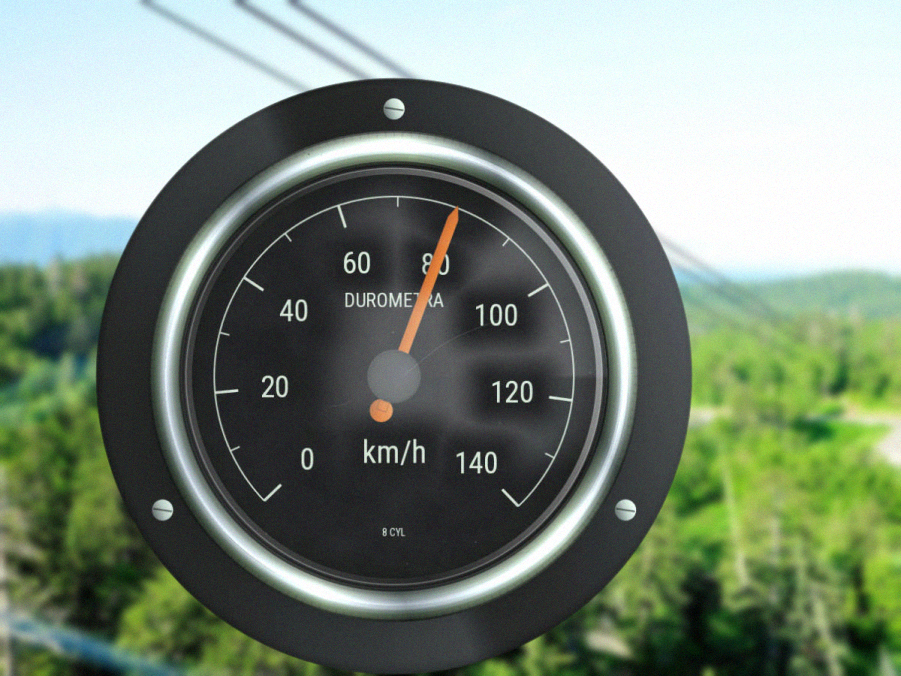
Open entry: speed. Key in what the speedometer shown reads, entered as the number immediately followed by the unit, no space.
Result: 80km/h
